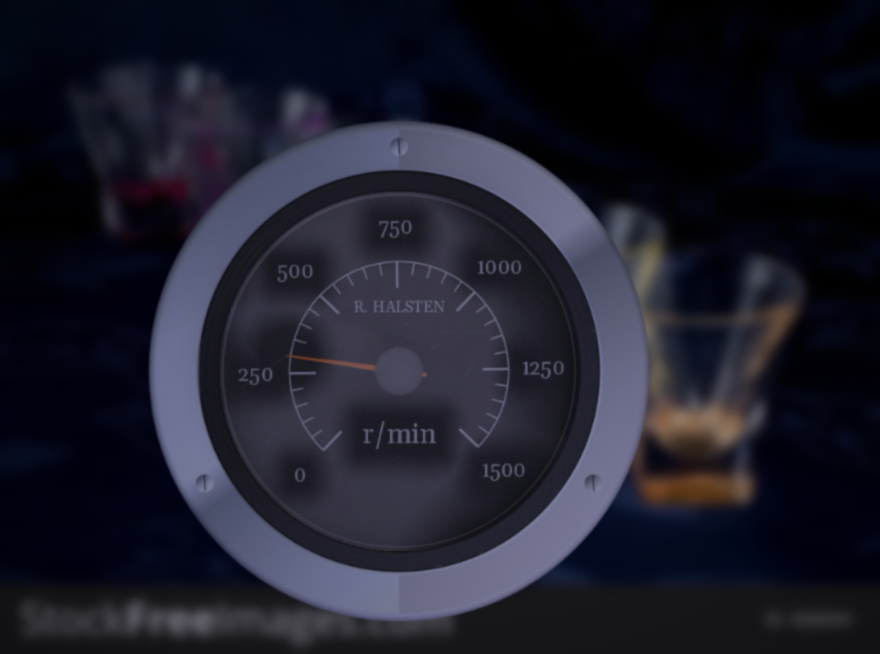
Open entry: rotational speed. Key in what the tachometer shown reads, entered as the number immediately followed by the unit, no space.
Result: 300rpm
